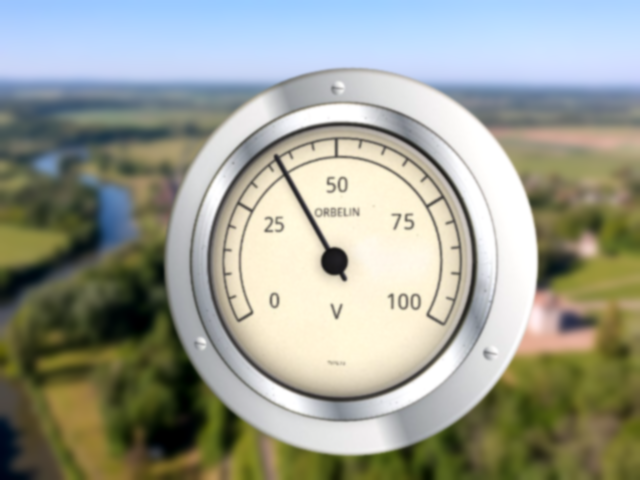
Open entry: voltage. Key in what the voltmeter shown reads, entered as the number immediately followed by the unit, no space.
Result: 37.5V
